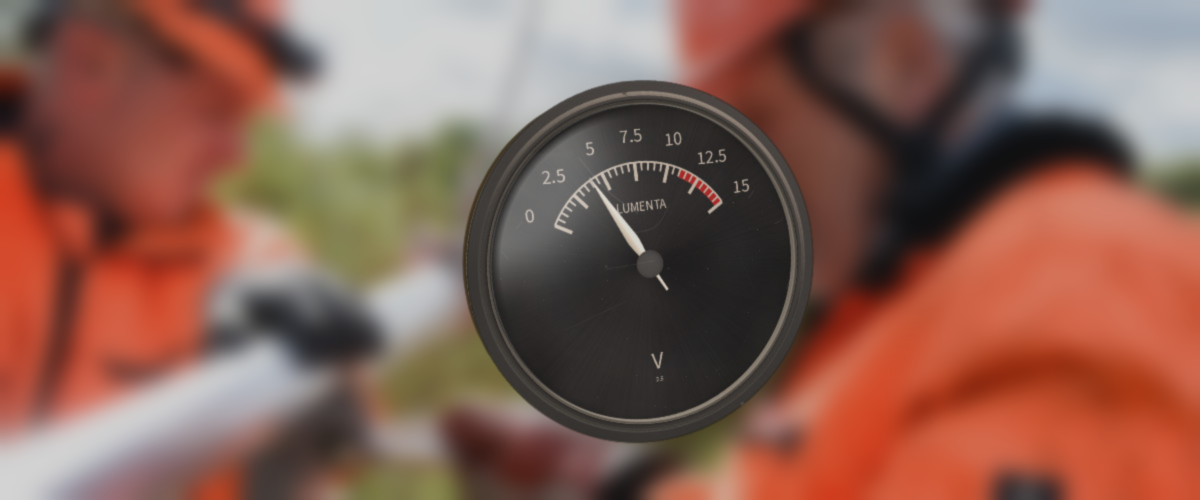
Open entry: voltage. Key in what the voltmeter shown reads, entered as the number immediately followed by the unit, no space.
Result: 4V
